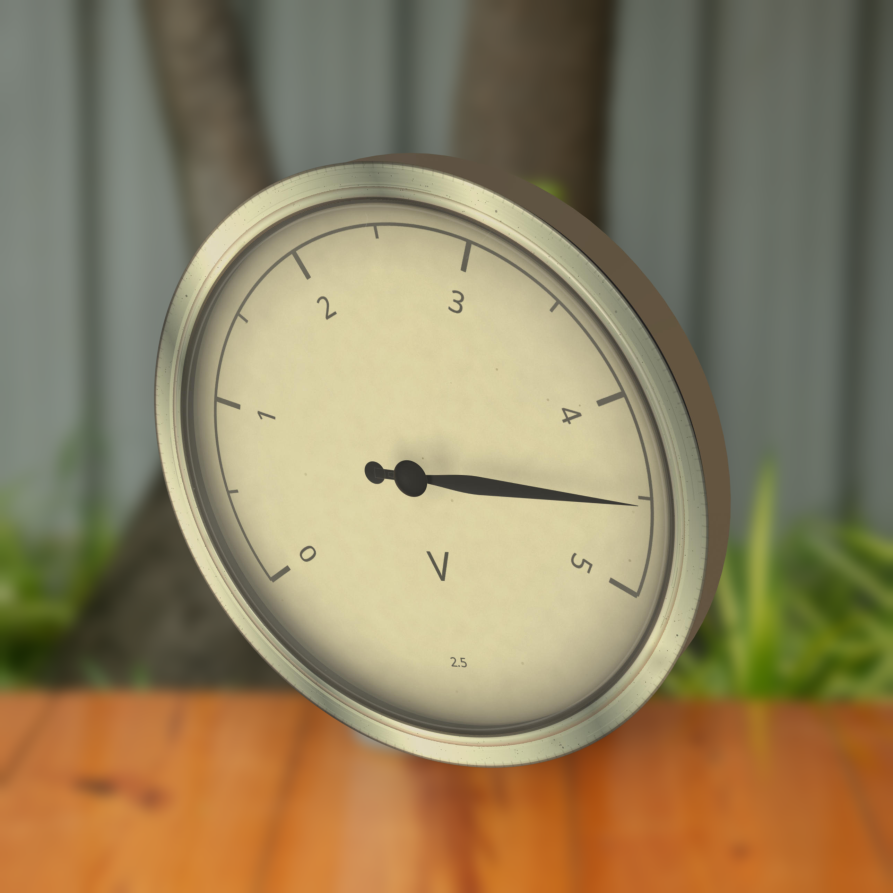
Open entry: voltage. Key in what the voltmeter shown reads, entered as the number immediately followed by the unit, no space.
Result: 4.5V
